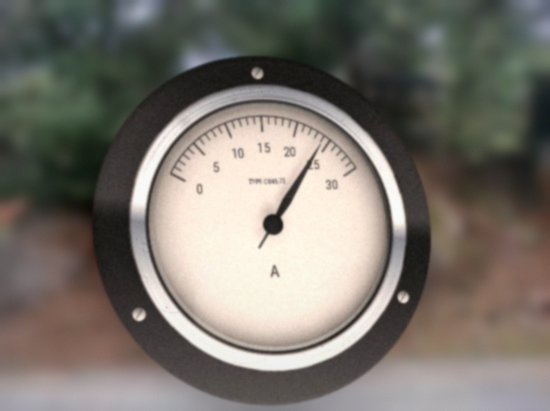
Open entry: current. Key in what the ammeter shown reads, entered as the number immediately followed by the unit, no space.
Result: 24A
